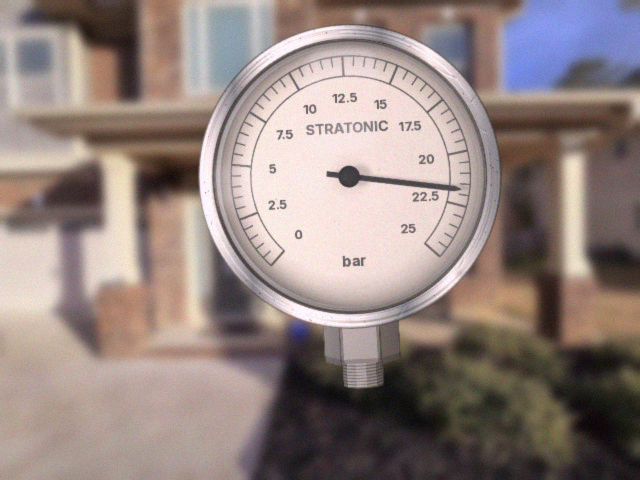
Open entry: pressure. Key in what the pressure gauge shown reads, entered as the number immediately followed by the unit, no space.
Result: 21.75bar
